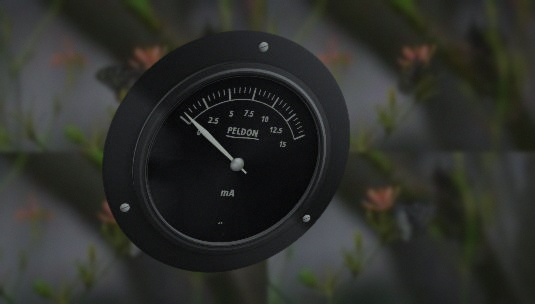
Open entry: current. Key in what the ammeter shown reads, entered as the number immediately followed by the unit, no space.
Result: 0.5mA
